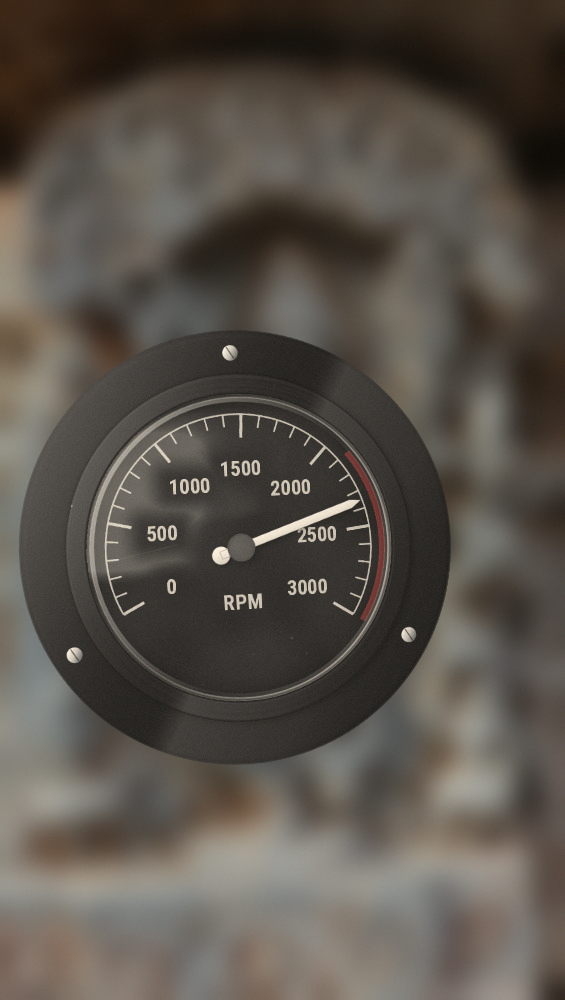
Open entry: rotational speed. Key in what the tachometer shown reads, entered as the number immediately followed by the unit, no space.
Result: 2350rpm
